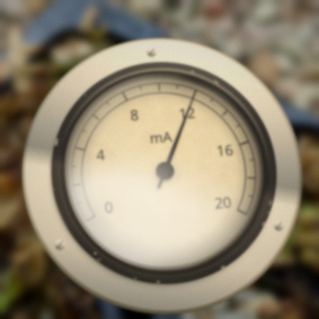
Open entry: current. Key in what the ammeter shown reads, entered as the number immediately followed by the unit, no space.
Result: 12mA
